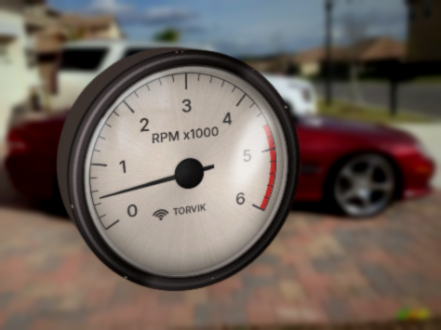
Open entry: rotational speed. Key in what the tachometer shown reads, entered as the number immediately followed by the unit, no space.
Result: 500rpm
